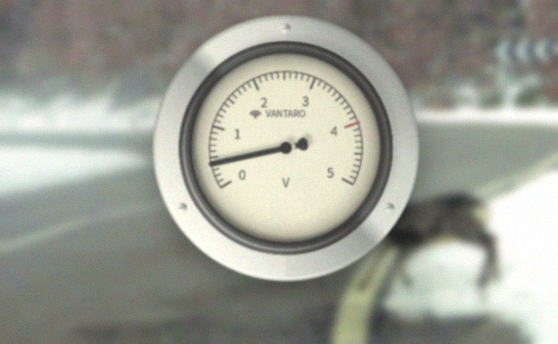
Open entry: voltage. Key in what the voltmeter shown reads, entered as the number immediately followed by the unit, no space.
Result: 0.4V
